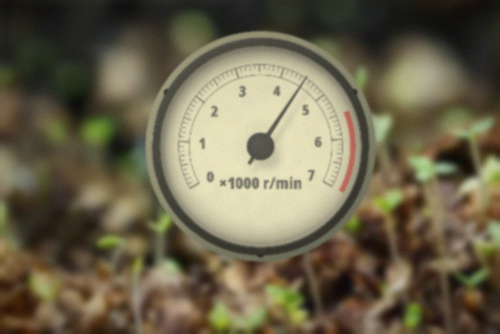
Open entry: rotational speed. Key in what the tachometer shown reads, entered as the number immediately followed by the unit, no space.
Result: 4500rpm
